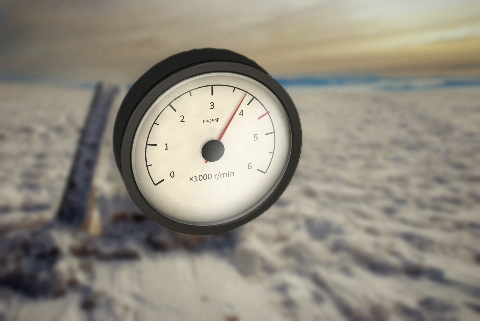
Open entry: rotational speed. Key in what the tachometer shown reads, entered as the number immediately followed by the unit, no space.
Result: 3750rpm
